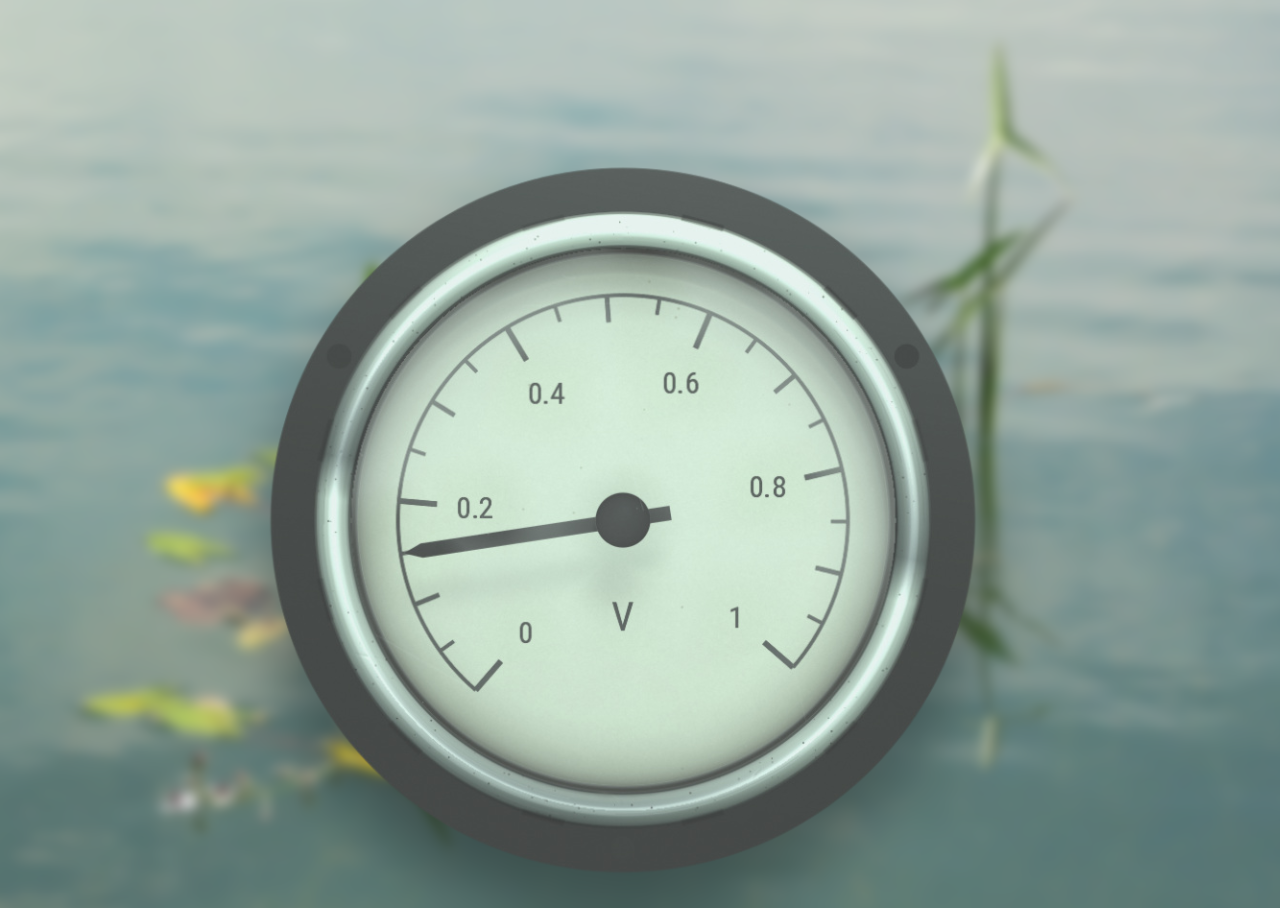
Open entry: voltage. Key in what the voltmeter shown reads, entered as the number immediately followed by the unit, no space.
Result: 0.15V
